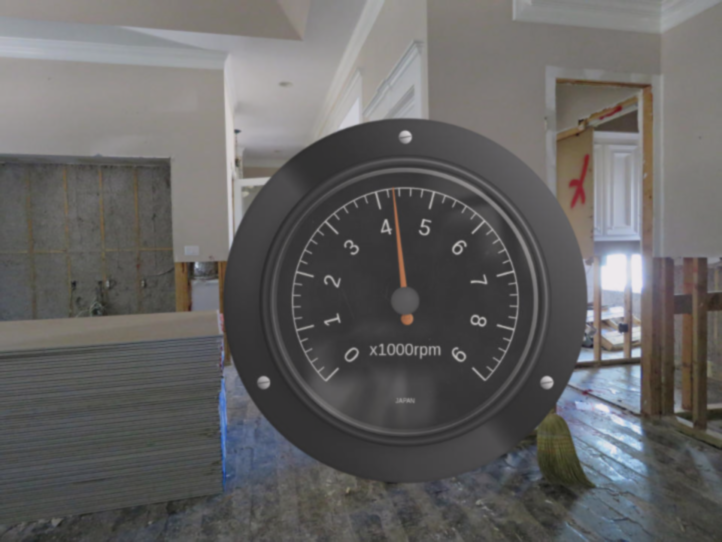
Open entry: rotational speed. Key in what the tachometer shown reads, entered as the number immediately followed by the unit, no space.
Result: 4300rpm
